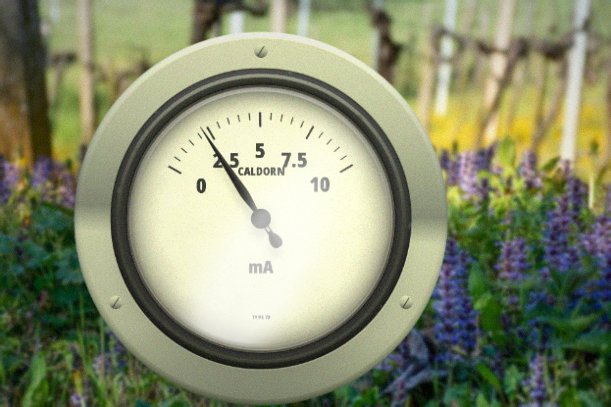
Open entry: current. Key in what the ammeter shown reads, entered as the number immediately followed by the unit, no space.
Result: 2.25mA
